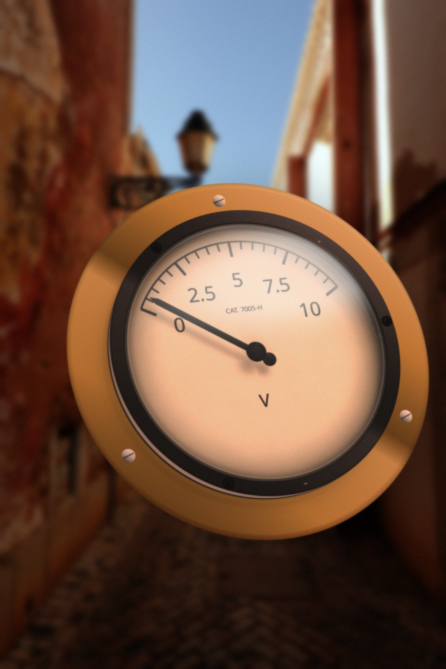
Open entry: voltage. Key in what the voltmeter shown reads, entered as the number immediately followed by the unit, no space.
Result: 0.5V
